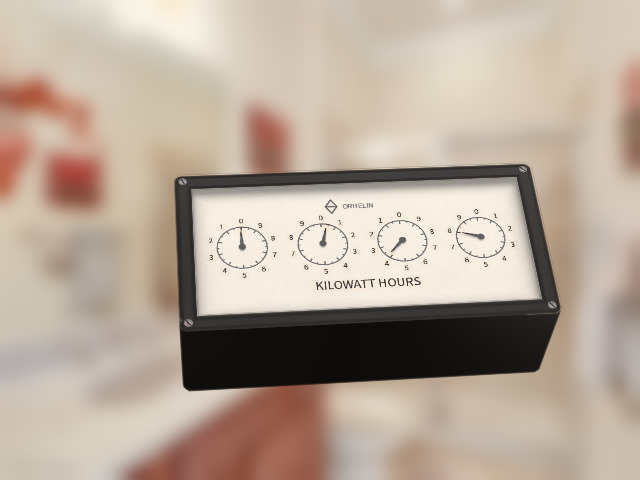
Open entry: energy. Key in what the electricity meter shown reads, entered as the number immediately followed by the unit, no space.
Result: 38kWh
